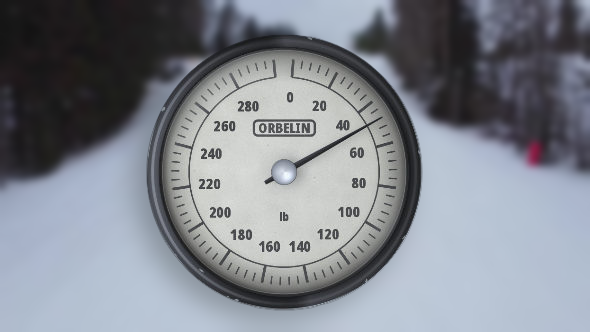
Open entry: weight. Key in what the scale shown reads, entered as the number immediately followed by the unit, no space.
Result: 48lb
